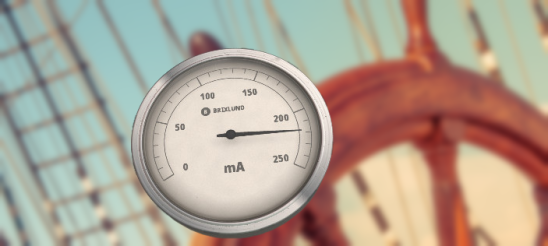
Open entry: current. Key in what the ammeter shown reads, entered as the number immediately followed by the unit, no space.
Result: 220mA
